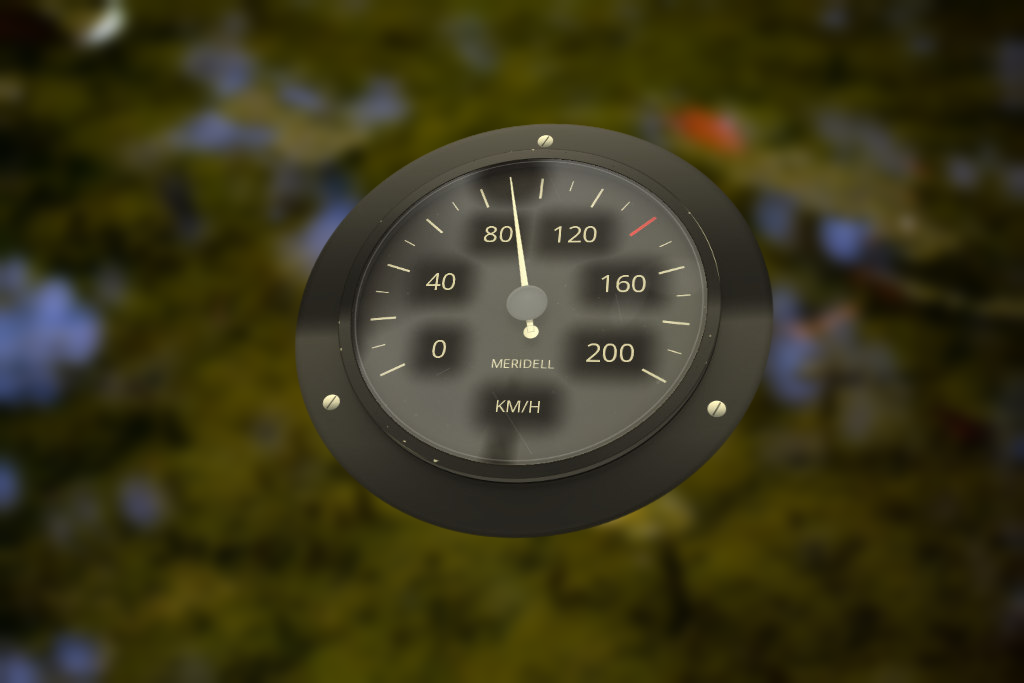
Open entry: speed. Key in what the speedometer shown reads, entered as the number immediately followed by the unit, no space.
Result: 90km/h
